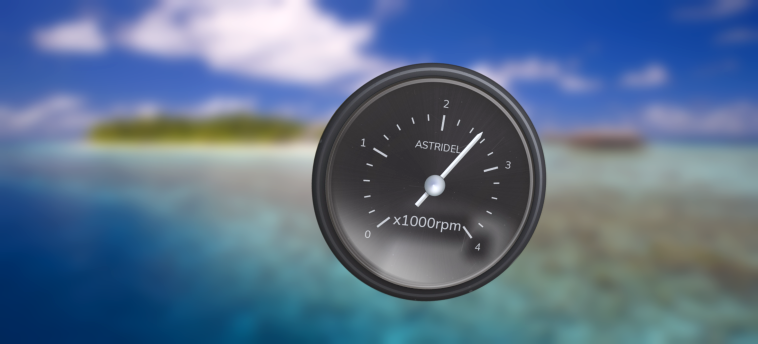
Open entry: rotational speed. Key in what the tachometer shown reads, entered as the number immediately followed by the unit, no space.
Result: 2500rpm
